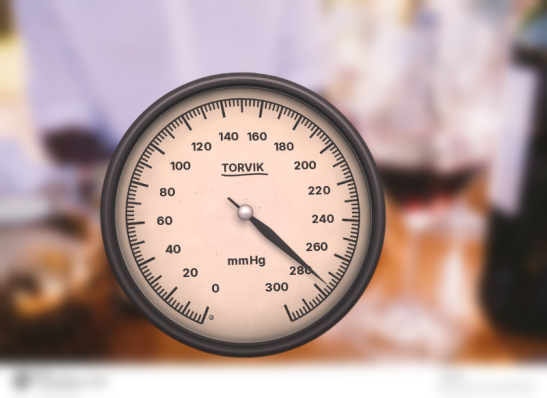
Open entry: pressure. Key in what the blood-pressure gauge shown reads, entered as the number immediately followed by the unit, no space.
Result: 276mmHg
